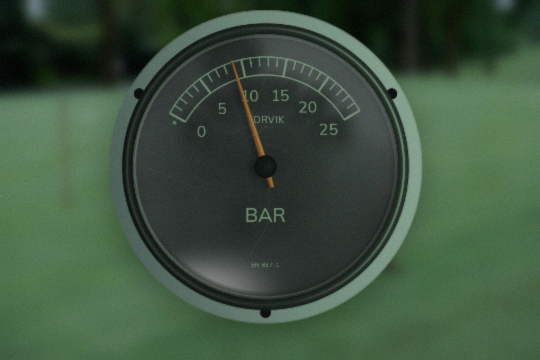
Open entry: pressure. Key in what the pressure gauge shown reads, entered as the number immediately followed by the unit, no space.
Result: 9bar
